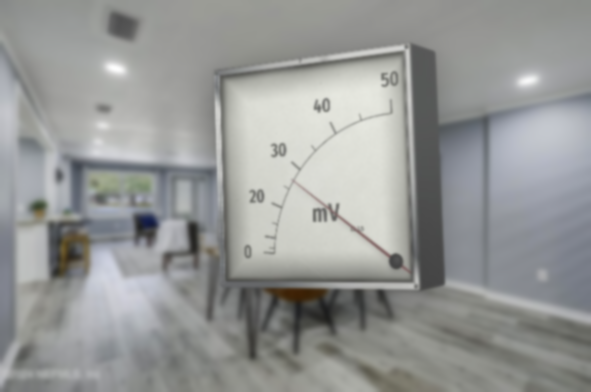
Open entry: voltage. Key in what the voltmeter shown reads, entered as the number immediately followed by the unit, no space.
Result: 27.5mV
